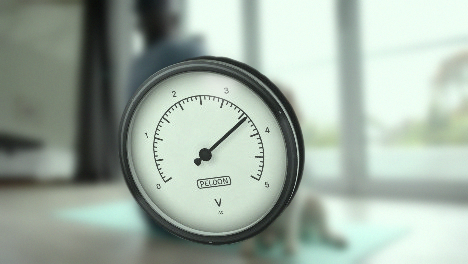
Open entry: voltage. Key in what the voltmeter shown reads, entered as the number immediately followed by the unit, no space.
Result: 3.6V
